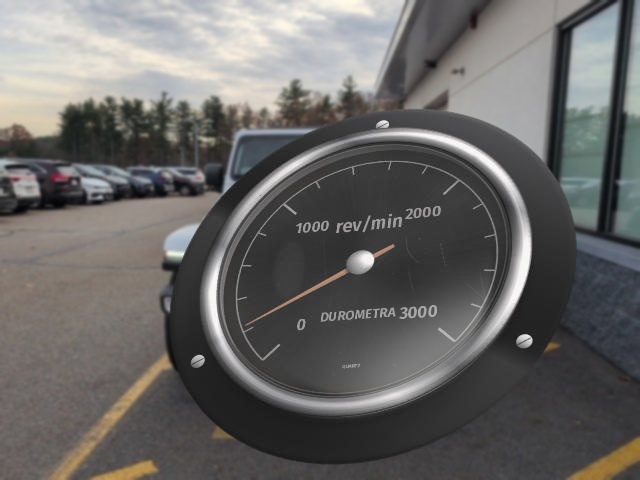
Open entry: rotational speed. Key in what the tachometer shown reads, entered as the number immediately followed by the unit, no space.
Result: 200rpm
